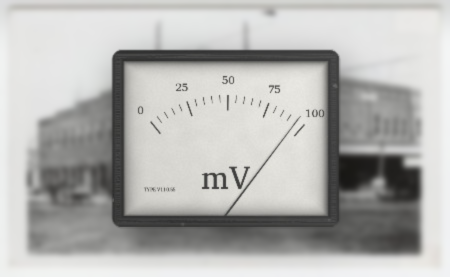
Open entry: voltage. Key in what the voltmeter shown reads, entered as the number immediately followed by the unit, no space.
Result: 95mV
